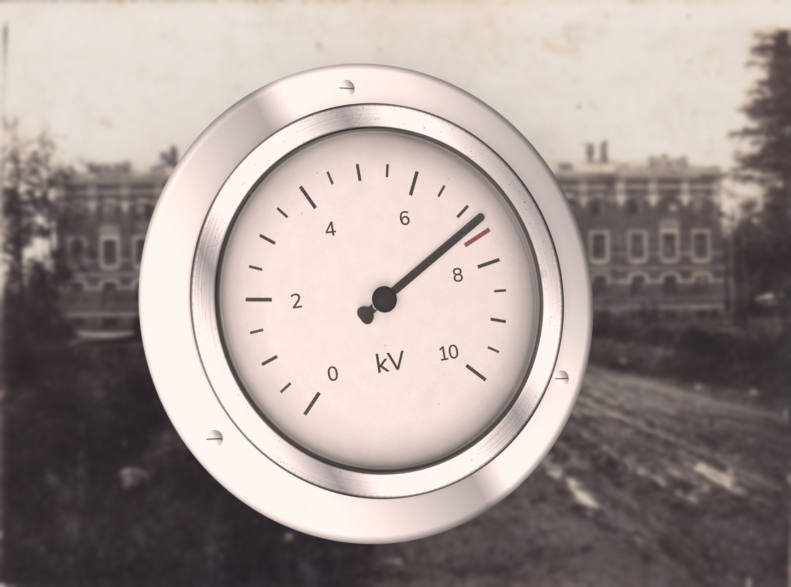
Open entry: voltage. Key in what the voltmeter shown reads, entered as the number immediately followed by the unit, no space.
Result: 7.25kV
